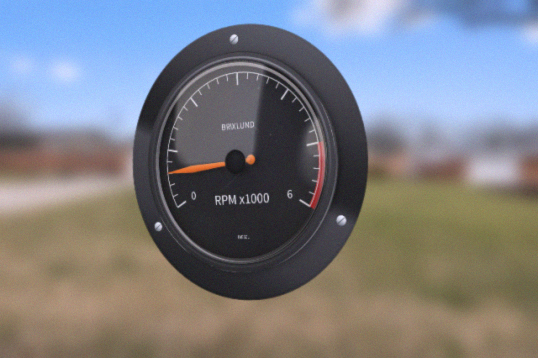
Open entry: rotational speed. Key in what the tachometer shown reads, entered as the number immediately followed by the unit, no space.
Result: 600rpm
